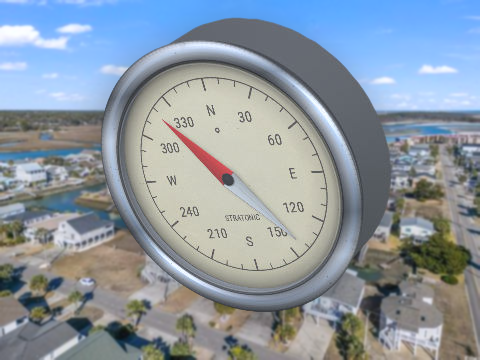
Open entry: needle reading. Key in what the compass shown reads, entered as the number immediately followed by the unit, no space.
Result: 320°
